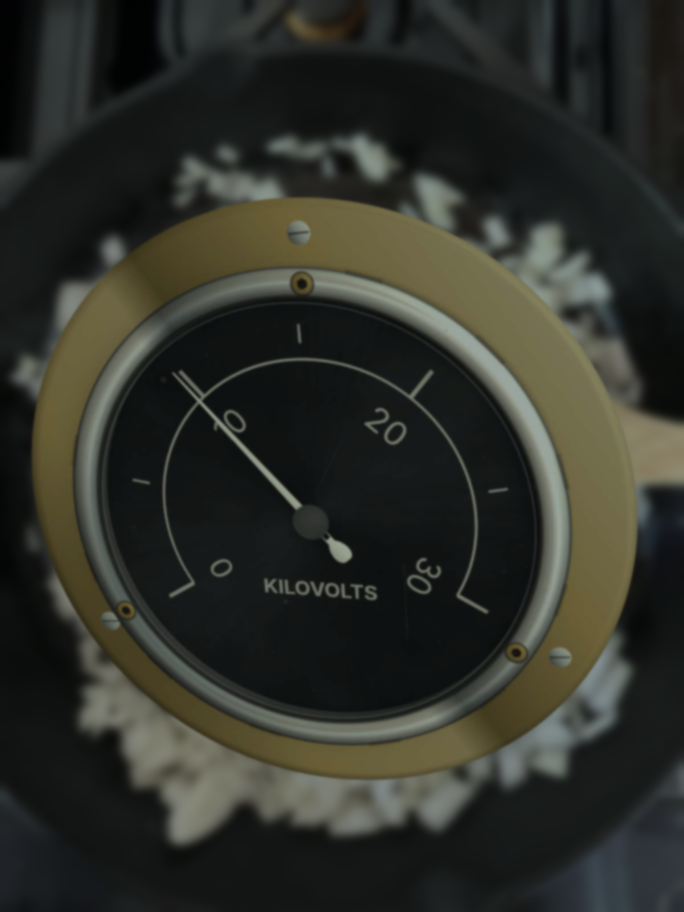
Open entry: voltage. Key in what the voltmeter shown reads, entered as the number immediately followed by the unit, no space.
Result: 10kV
